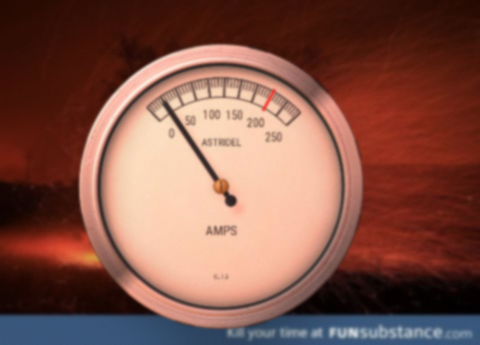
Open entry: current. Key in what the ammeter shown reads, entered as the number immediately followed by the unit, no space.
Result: 25A
